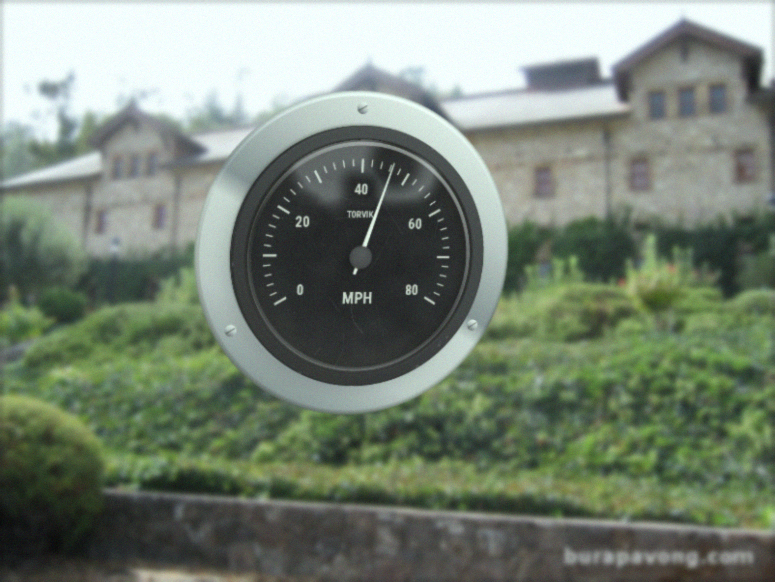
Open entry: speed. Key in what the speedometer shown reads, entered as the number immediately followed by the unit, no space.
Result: 46mph
